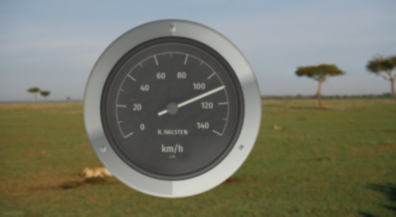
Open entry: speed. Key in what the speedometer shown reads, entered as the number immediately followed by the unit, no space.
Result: 110km/h
